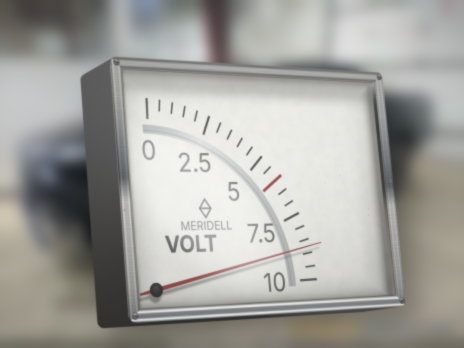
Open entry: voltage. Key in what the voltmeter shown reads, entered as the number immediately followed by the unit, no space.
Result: 8.75V
